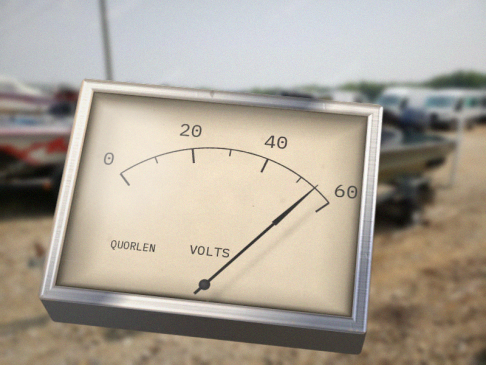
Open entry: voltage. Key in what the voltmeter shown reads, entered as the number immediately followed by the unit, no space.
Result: 55V
